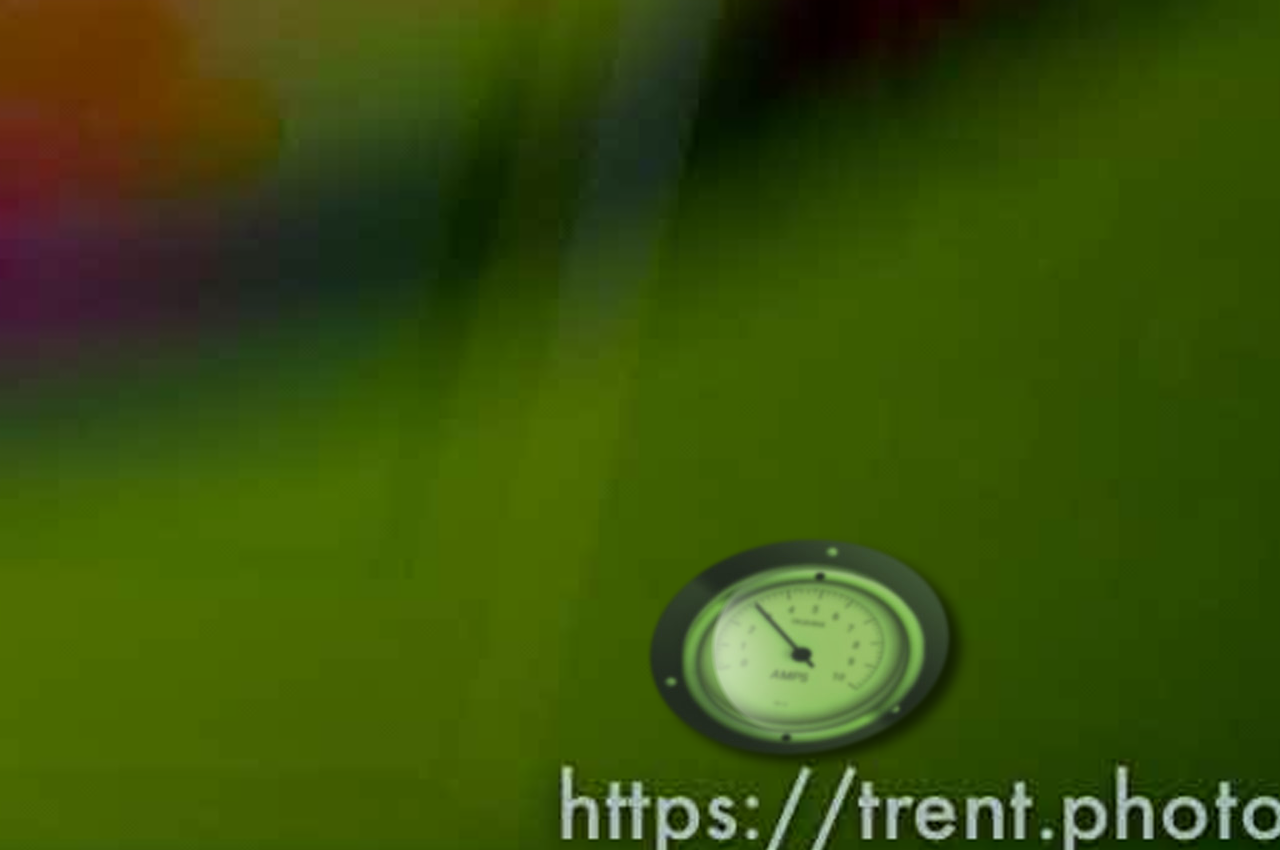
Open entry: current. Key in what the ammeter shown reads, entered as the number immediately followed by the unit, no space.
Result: 3A
